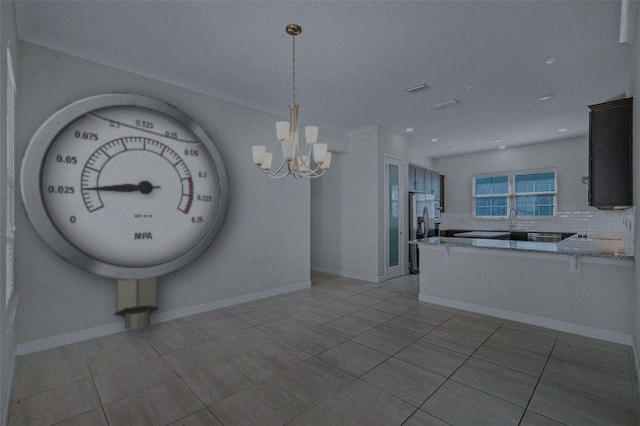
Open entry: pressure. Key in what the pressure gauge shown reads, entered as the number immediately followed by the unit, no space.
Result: 0.025MPa
